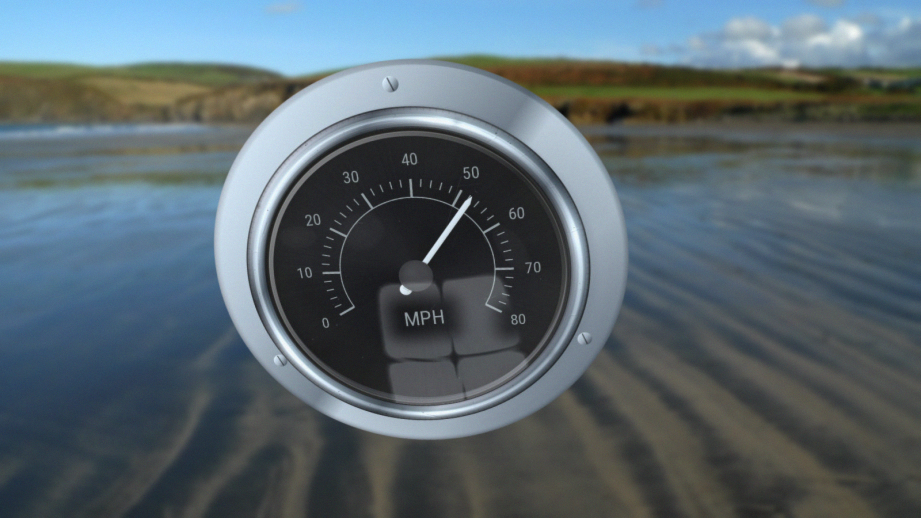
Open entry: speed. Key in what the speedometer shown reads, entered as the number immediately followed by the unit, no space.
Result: 52mph
